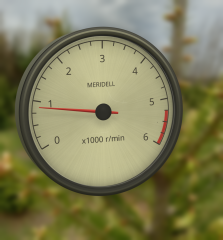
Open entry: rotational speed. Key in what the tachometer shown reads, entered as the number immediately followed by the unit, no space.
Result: 875rpm
